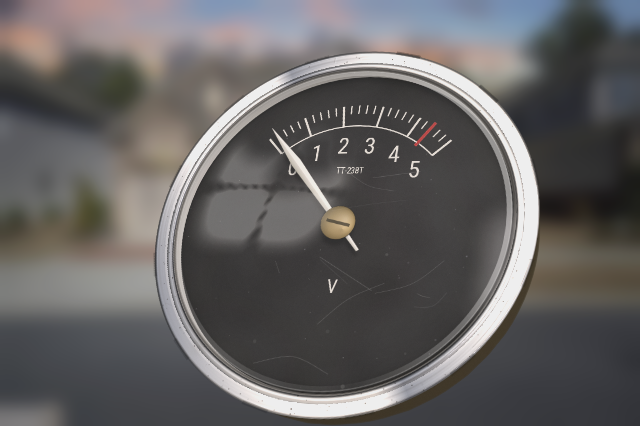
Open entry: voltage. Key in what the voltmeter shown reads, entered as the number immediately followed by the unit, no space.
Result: 0.2V
